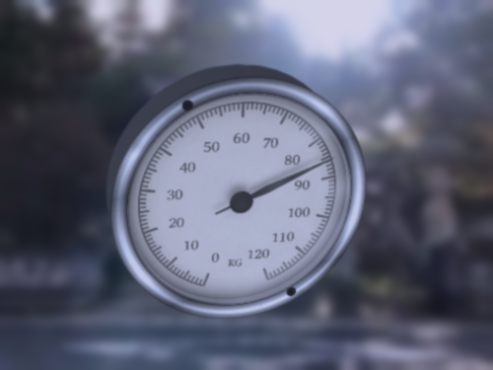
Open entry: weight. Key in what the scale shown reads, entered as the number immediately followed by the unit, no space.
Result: 85kg
